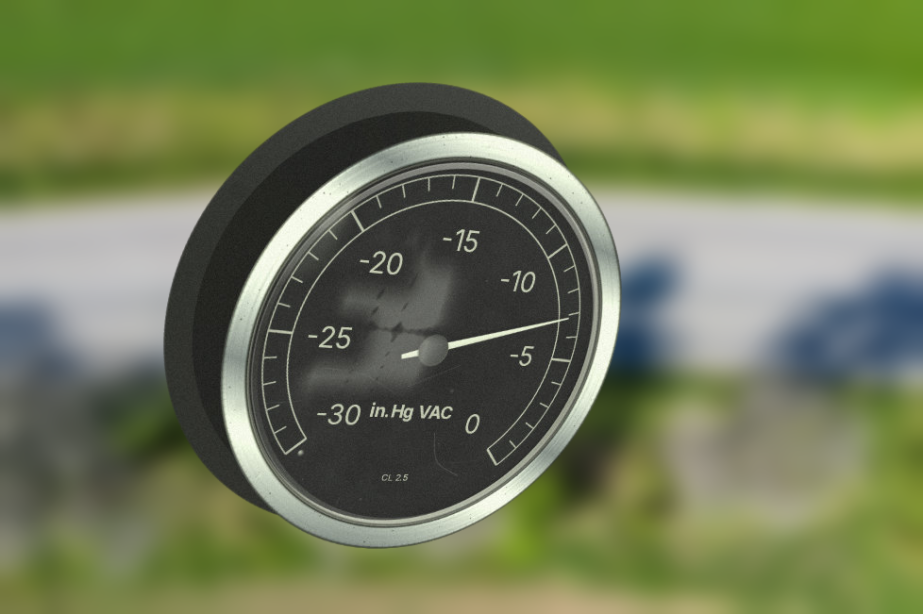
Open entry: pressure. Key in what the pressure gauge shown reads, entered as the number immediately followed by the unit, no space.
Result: -7inHg
